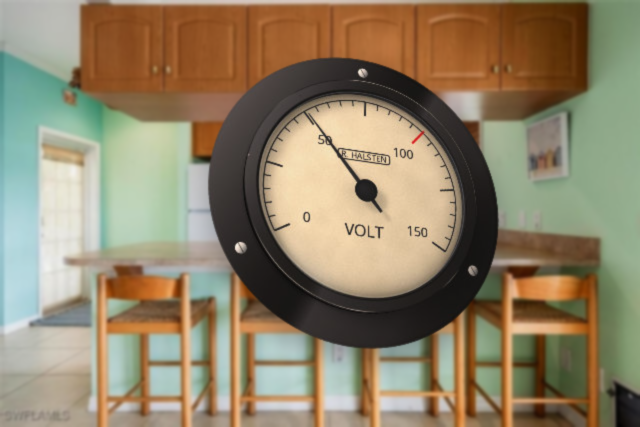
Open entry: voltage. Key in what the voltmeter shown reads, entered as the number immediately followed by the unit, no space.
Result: 50V
